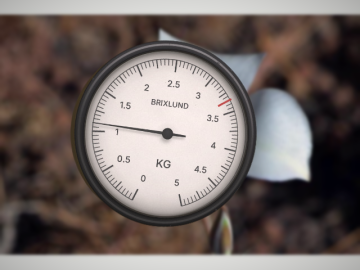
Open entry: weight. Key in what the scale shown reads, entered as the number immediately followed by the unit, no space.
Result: 1.1kg
